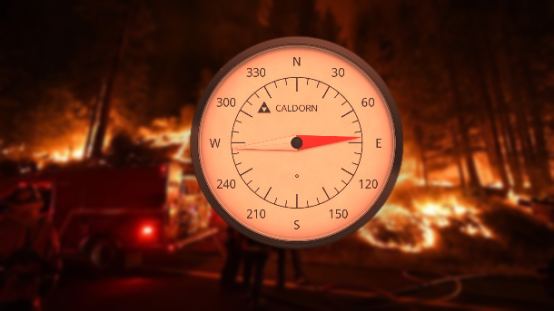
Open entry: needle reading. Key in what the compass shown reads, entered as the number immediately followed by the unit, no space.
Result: 85°
